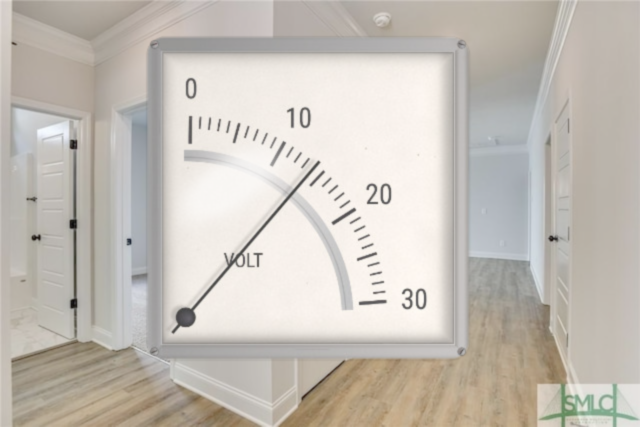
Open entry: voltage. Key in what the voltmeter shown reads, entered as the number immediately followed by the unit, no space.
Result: 14V
